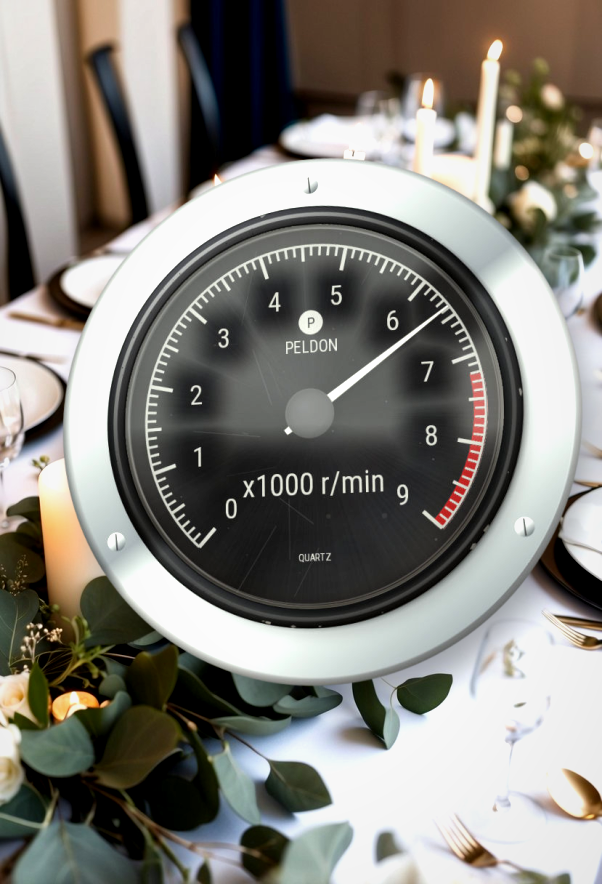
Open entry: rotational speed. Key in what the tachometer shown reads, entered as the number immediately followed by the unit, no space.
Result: 6400rpm
